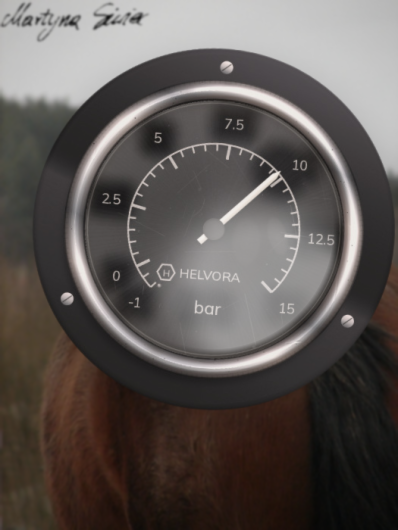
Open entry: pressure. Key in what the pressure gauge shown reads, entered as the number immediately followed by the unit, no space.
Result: 9.75bar
